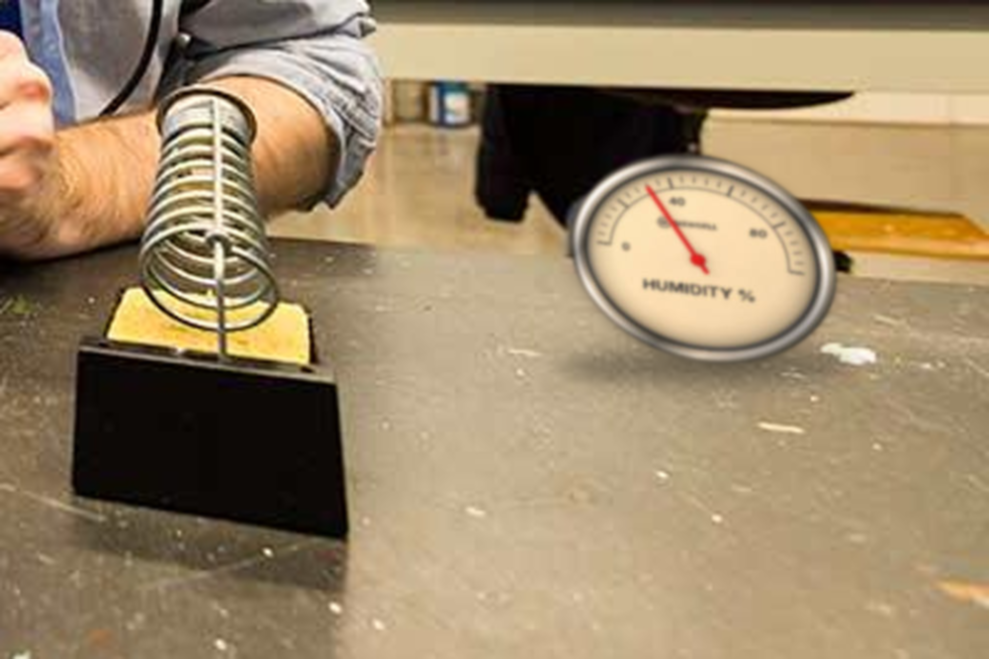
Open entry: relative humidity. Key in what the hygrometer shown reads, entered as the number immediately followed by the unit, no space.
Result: 32%
